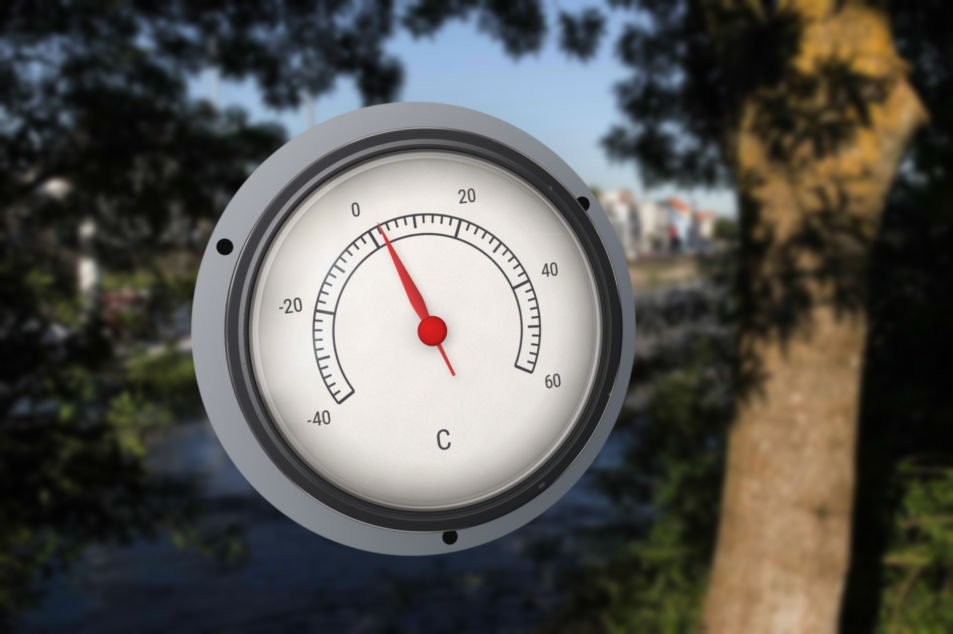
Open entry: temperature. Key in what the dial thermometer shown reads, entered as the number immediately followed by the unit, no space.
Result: 2°C
